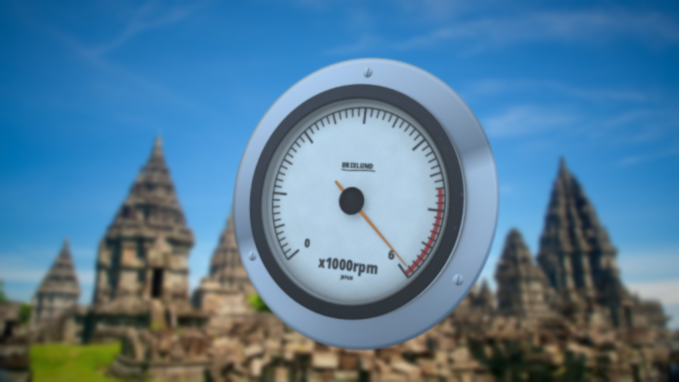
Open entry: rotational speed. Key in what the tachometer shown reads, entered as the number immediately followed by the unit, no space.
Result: 5900rpm
